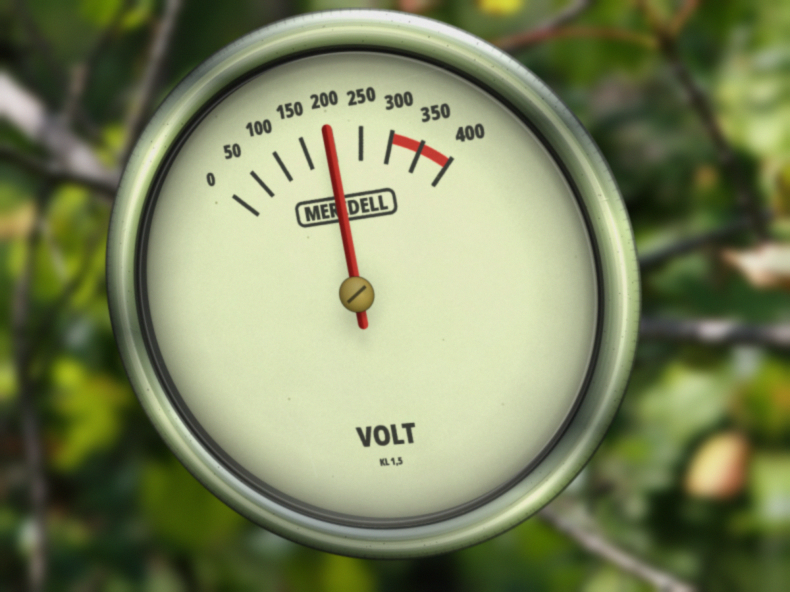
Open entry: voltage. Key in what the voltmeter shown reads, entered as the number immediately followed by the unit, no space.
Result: 200V
